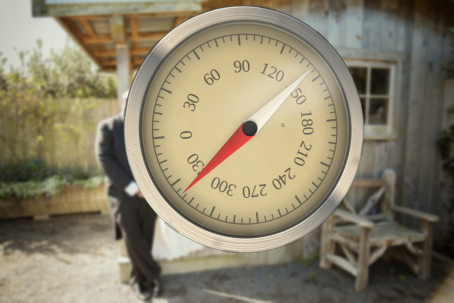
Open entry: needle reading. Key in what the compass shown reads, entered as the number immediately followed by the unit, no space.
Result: 322.5°
